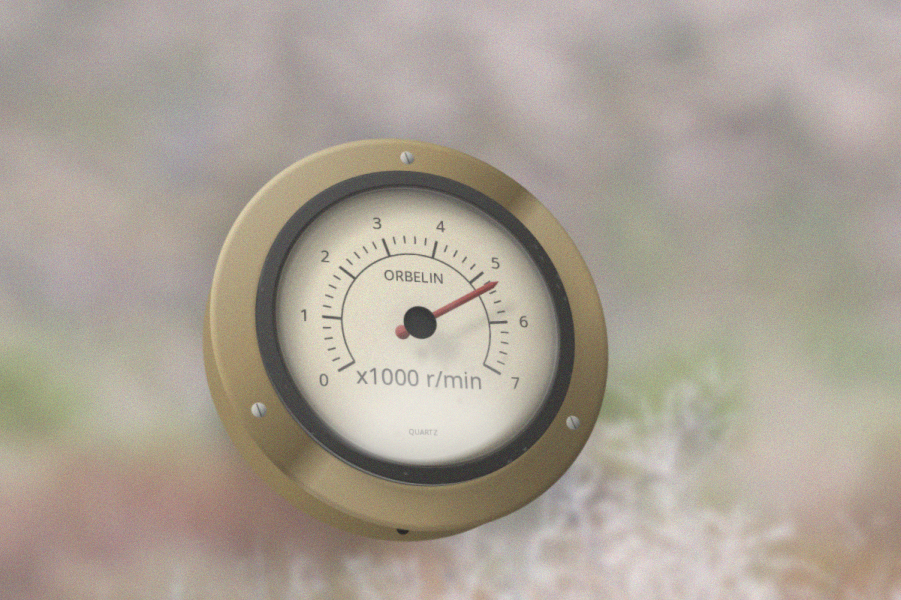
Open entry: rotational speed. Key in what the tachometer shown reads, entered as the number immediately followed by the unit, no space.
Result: 5300rpm
